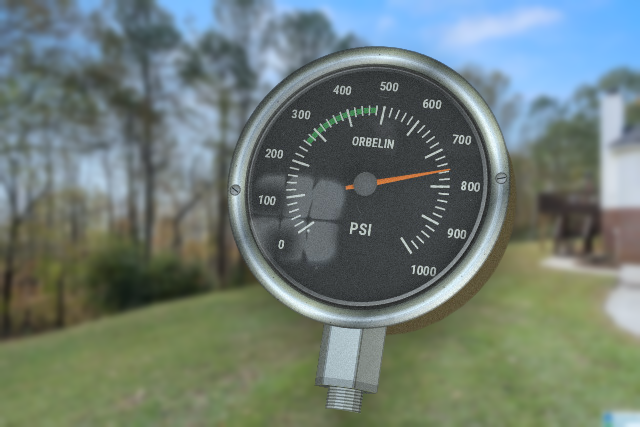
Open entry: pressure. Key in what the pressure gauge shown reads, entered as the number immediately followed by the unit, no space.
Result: 760psi
